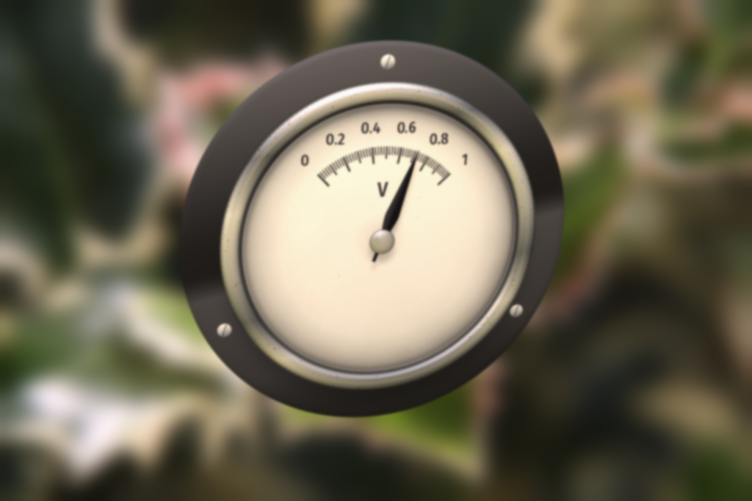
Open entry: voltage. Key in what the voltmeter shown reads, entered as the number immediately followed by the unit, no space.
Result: 0.7V
